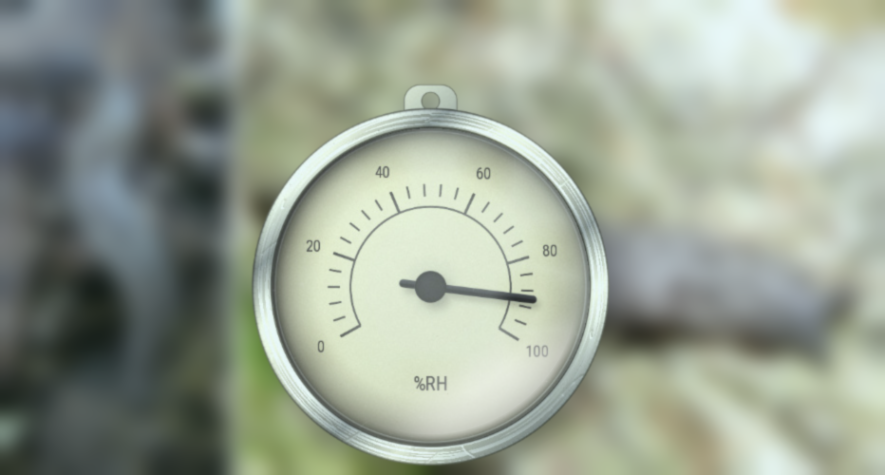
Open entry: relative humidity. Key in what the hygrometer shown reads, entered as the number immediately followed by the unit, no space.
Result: 90%
